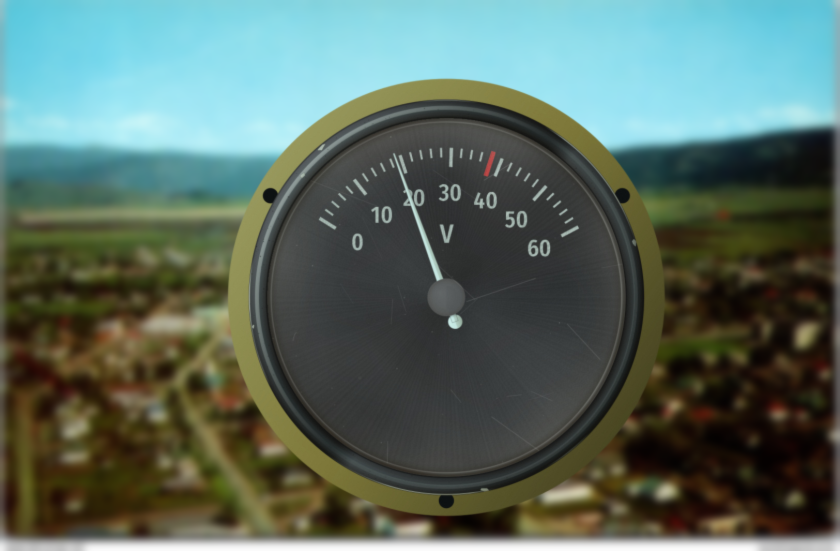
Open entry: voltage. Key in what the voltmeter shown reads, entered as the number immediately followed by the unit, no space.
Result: 19V
